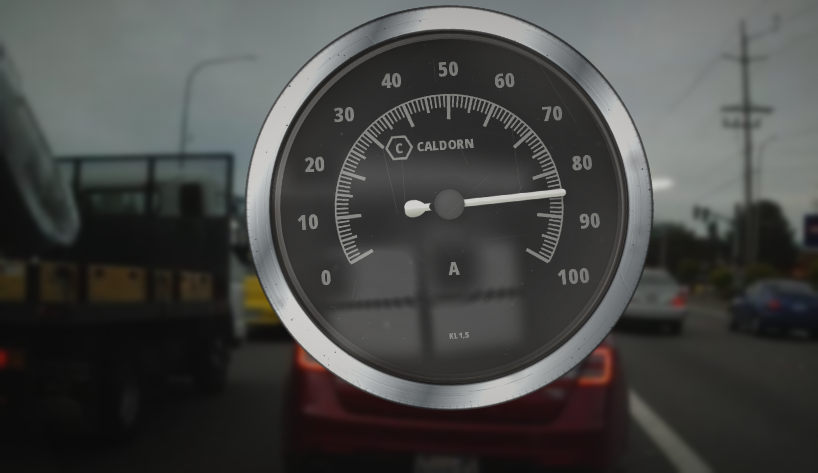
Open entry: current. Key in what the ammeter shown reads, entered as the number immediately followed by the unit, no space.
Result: 85A
